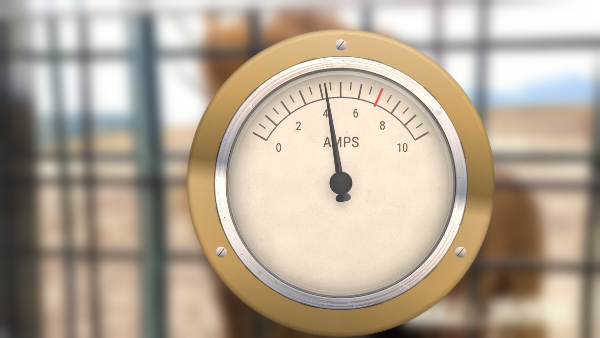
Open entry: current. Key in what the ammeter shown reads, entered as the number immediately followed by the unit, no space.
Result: 4.25A
